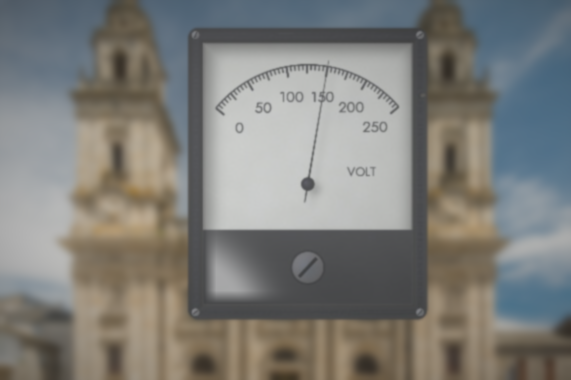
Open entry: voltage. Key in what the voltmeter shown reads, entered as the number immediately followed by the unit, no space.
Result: 150V
